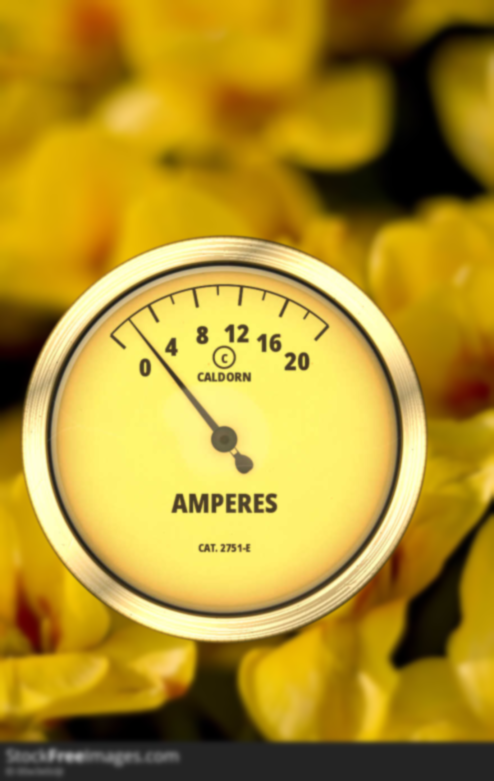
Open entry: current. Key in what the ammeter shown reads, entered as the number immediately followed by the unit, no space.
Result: 2A
